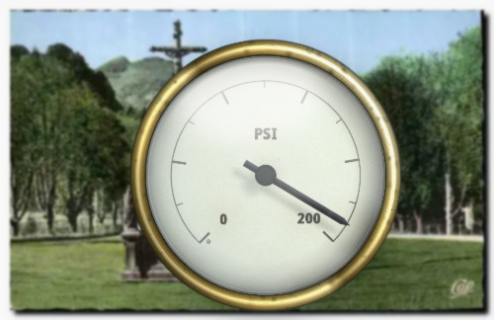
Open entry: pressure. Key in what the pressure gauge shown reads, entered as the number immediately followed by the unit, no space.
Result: 190psi
